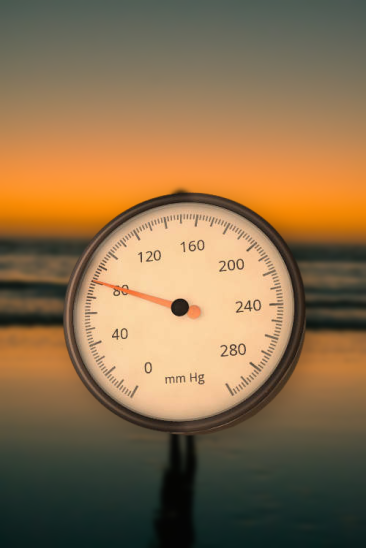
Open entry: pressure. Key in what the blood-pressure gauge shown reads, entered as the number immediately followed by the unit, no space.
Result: 80mmHg
